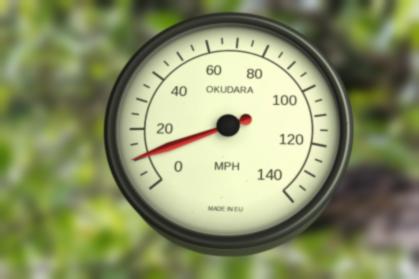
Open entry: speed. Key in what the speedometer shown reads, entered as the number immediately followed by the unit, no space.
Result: 10mph
